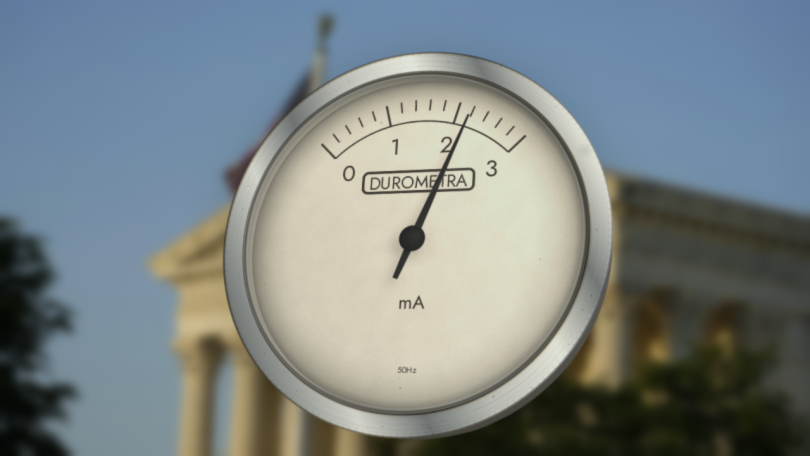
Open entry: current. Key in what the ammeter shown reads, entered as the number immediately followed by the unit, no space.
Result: 2.2mA
